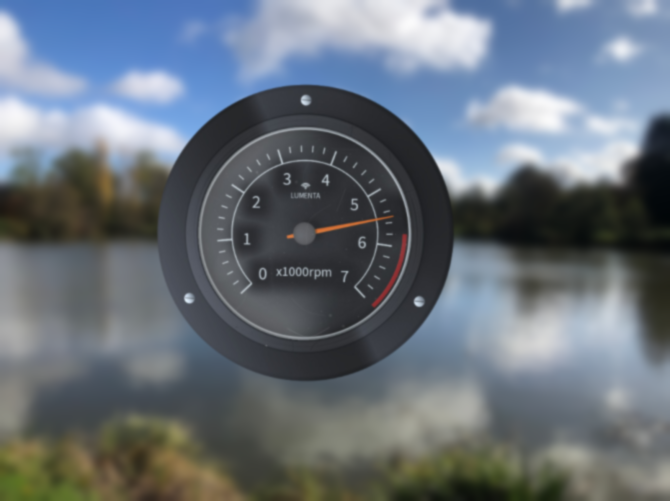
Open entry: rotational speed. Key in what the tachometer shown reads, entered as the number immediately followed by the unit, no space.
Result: 5500rpm
